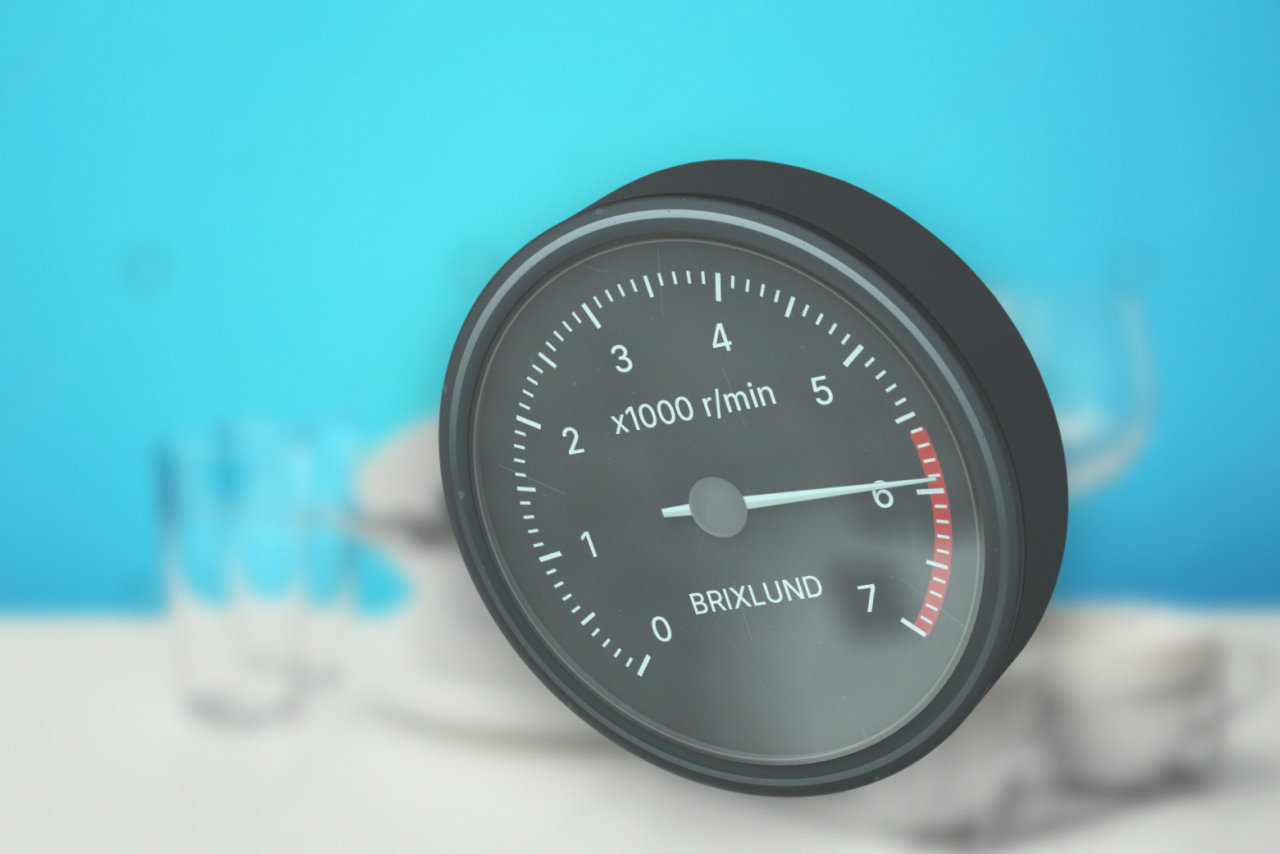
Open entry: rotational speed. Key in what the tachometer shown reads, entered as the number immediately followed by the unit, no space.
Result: 5900rpm
